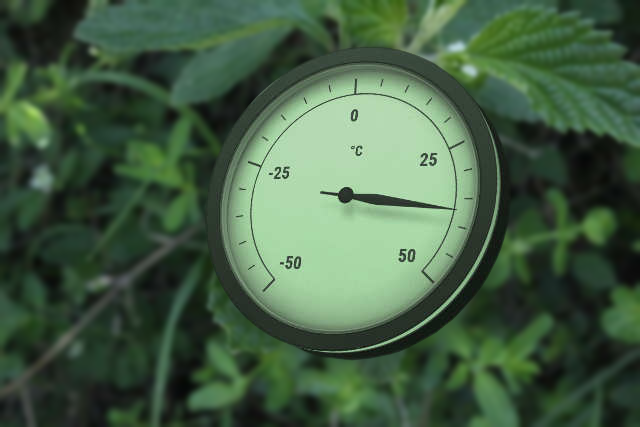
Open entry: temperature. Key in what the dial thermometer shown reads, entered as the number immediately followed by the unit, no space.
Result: 37.5°C
